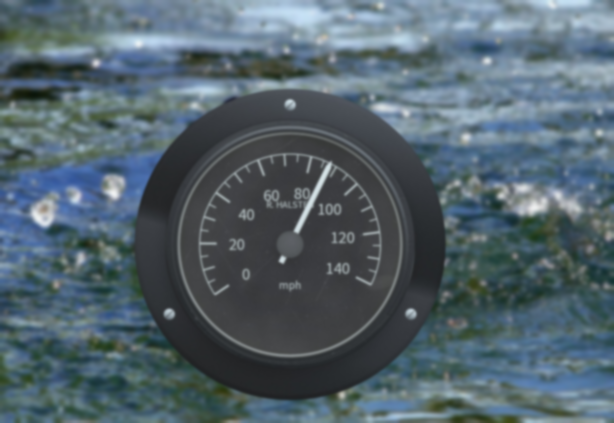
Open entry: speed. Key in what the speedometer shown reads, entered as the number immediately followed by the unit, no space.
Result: 87.5mph
